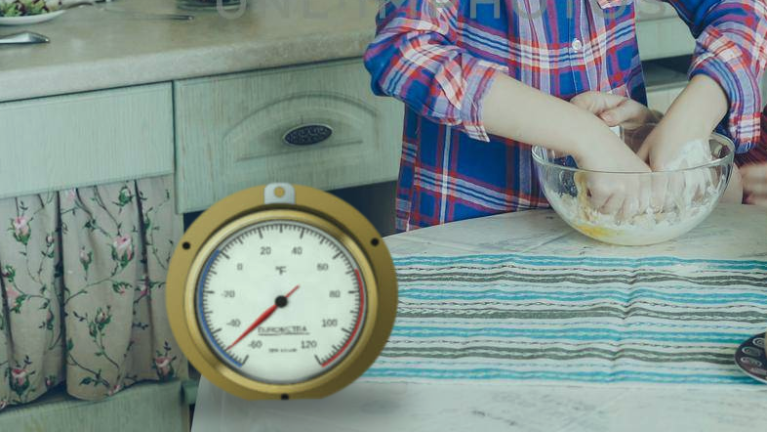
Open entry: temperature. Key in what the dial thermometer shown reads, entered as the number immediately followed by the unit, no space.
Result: -50°F
